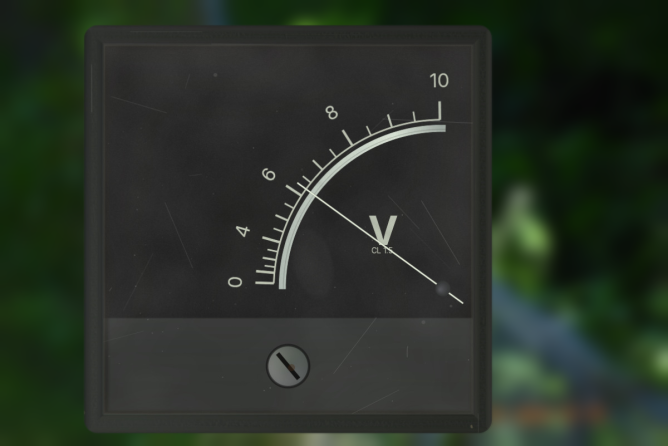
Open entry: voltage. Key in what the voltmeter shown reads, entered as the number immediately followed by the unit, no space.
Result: 6.25V
